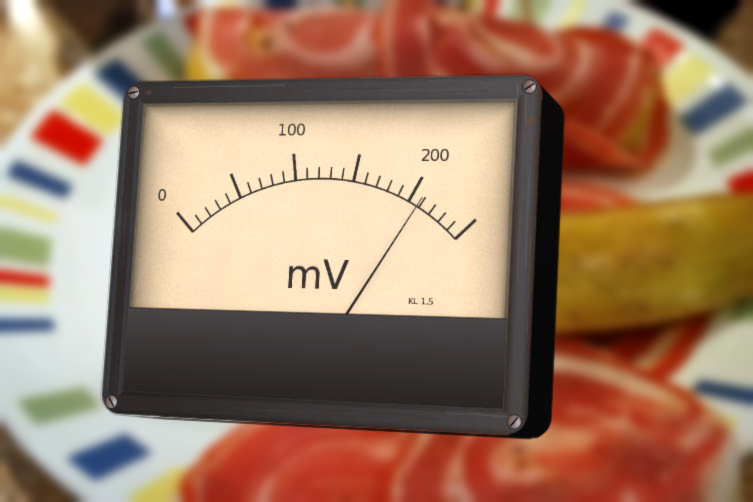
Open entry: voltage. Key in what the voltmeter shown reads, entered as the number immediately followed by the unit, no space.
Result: 210mV
